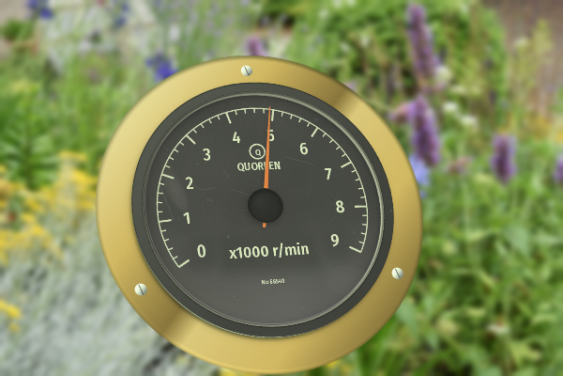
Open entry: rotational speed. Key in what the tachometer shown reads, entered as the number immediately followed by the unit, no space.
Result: 4900rpm
